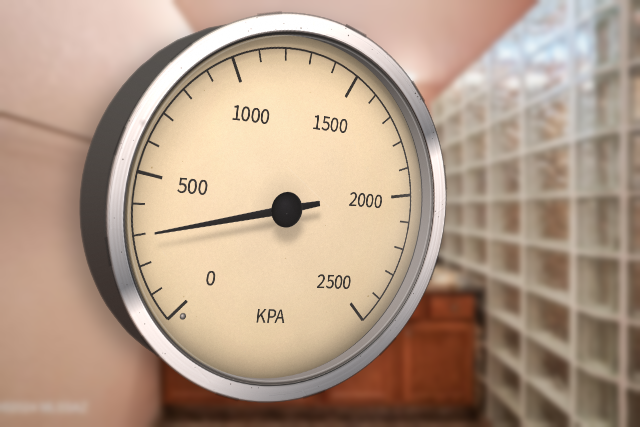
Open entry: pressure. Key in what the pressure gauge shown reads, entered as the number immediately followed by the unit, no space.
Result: 300kPa
